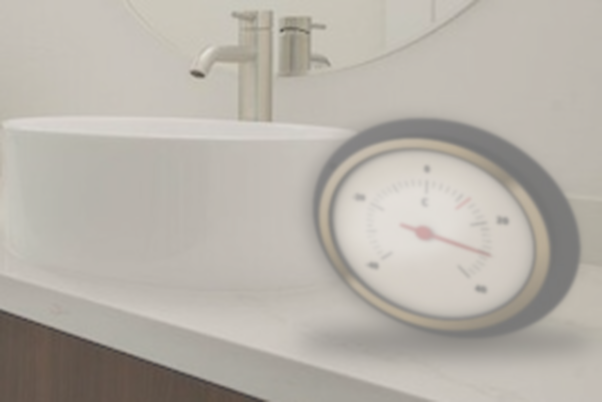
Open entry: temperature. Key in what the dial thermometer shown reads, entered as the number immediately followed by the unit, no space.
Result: 30°C
